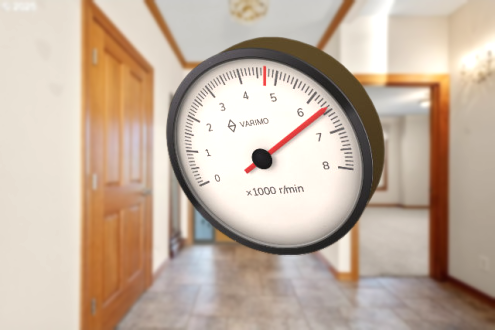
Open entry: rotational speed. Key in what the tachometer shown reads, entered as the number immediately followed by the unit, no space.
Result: 6400rpm
